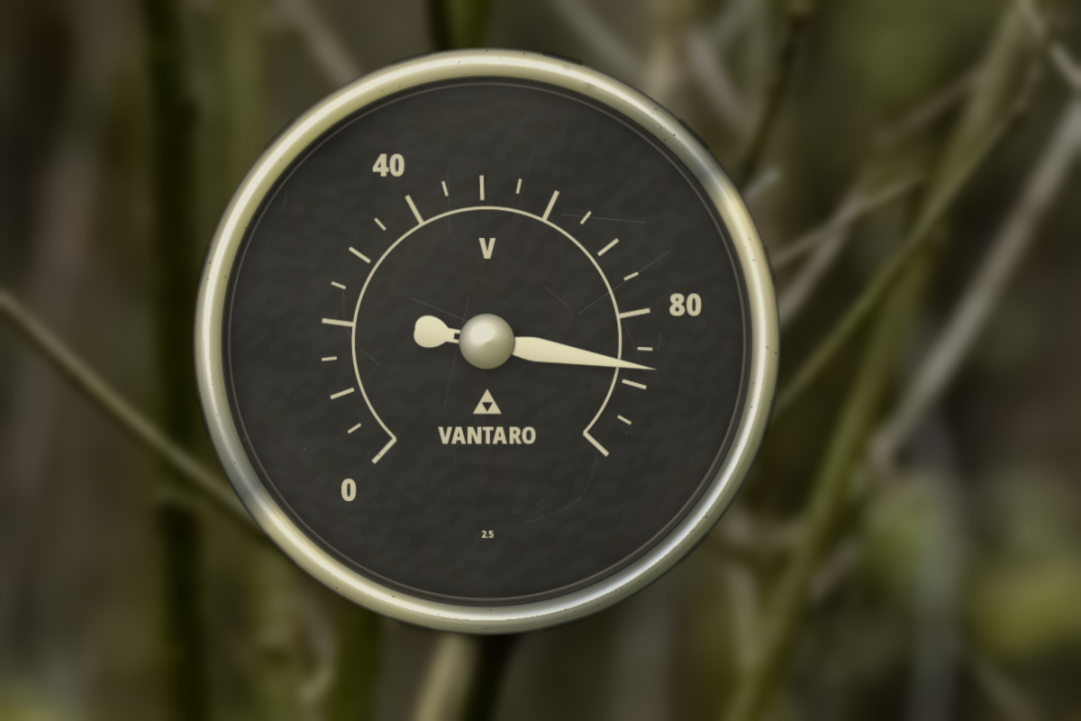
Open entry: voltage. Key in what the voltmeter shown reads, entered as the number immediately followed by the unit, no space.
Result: 87.5V
